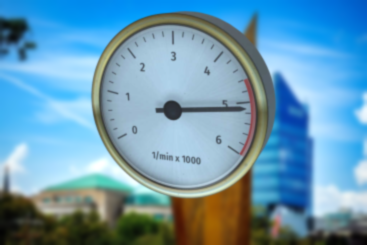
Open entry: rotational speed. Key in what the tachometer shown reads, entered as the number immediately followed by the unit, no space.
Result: 5100rpm
